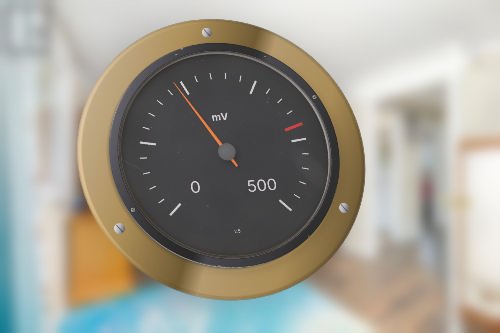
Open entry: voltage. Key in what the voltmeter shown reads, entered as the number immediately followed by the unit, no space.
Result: 190mV
